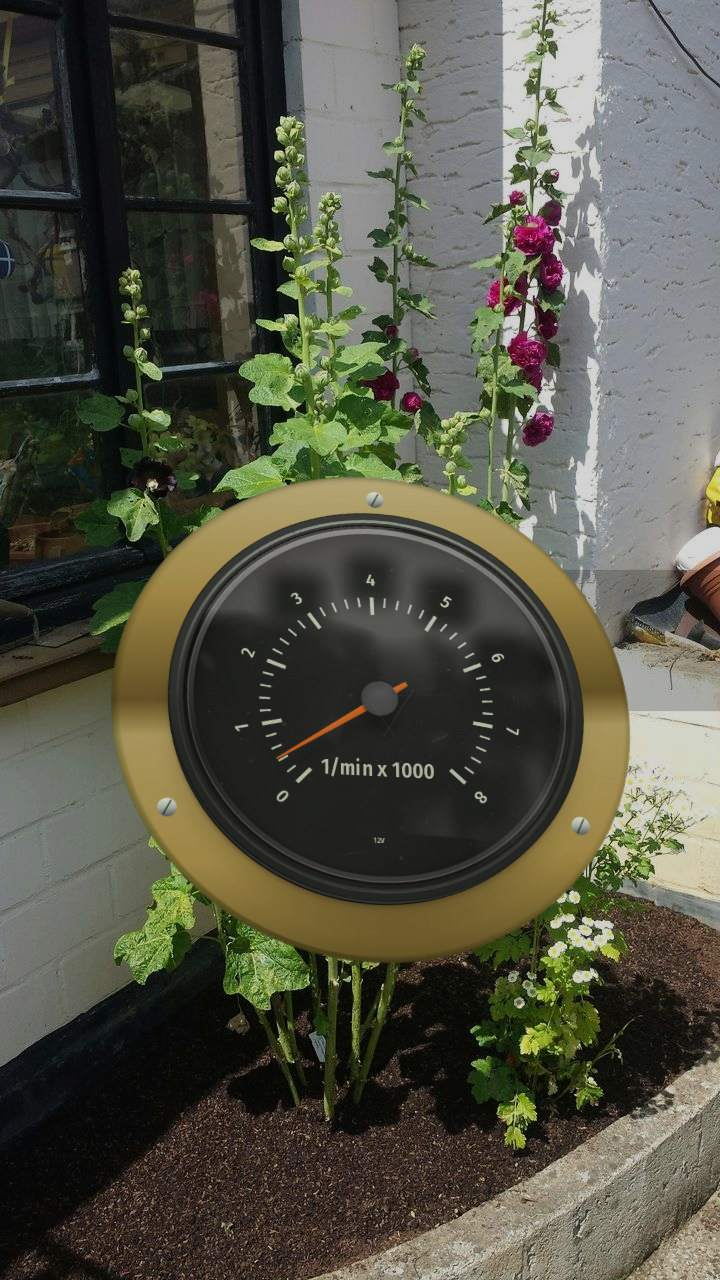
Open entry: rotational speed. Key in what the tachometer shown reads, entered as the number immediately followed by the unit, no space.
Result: 400rpm
